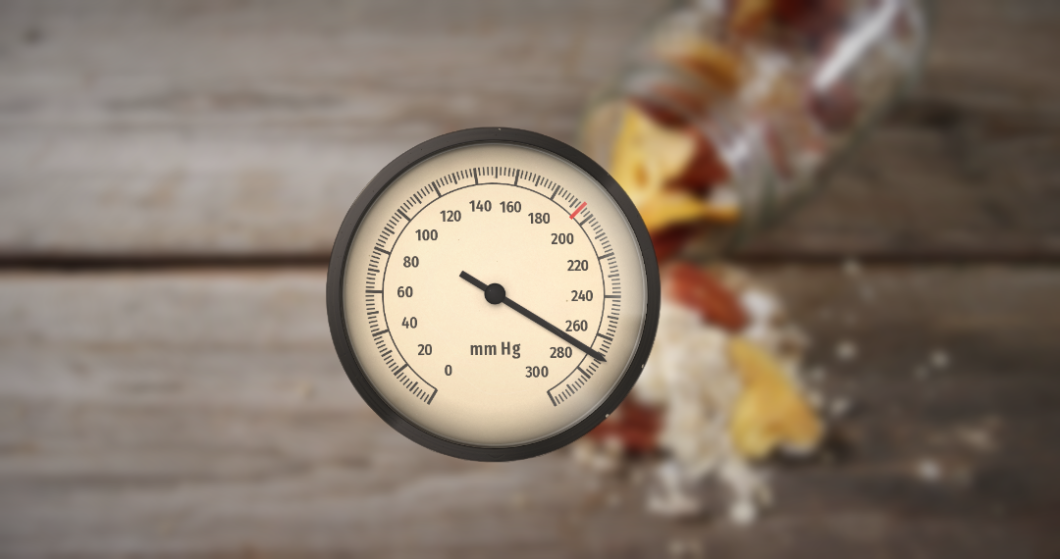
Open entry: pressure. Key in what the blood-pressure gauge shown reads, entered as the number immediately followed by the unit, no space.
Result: 270mmHg
